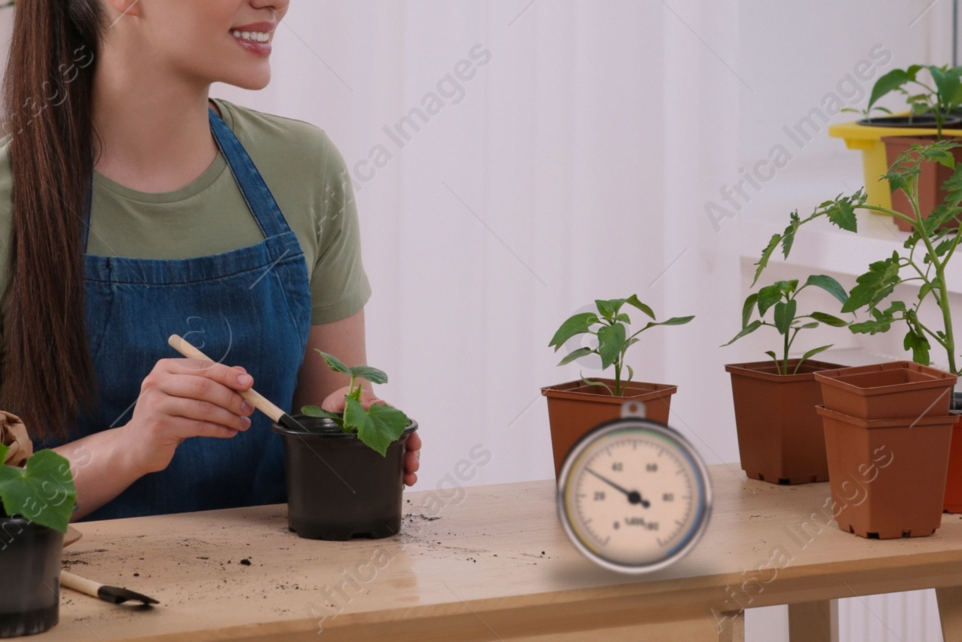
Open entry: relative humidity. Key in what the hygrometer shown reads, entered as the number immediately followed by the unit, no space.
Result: 30%
